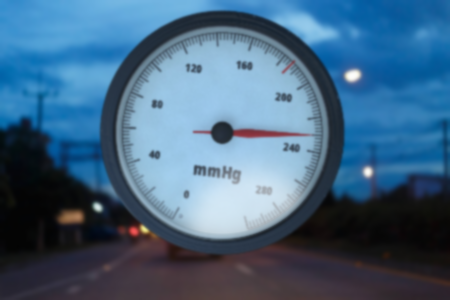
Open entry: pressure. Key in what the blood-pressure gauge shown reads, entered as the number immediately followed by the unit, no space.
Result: 230mmHg
